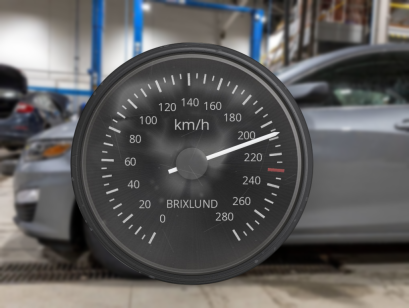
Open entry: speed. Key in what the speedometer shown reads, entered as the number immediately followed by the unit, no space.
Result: 207.5km/h
